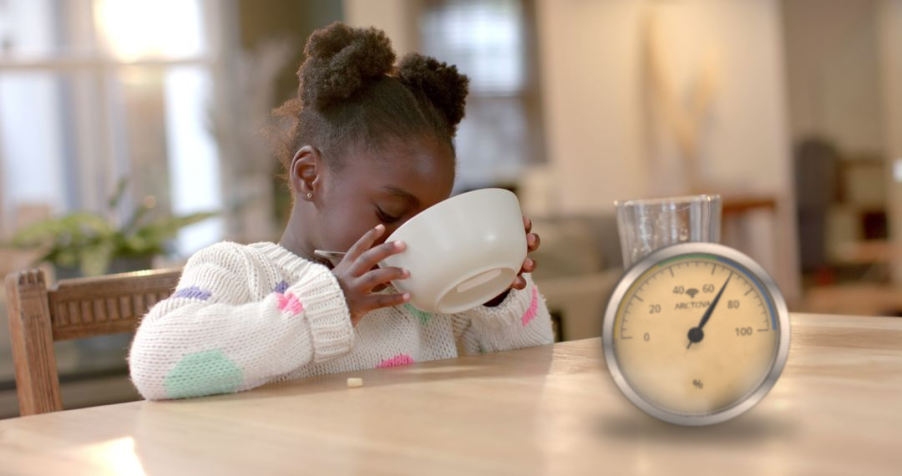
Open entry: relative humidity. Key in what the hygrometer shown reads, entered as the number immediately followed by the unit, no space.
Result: 68%
